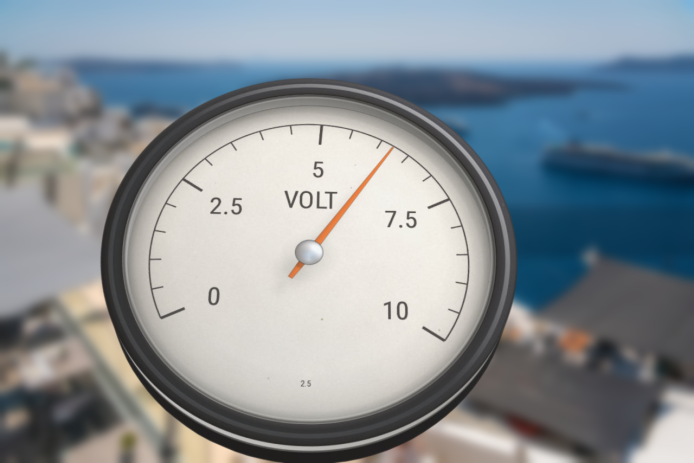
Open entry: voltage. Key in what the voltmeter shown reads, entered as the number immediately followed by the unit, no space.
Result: 6.25V
